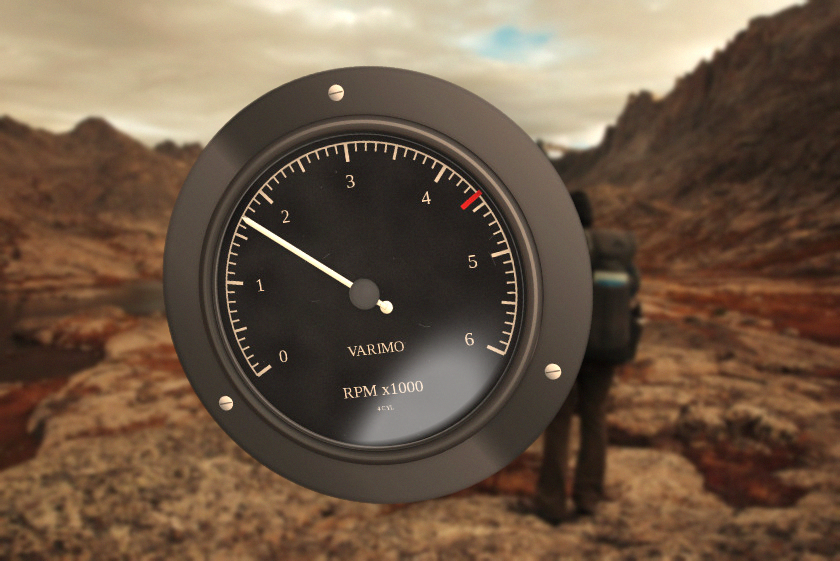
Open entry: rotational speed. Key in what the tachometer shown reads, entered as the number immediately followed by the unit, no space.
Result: 1700rpm
